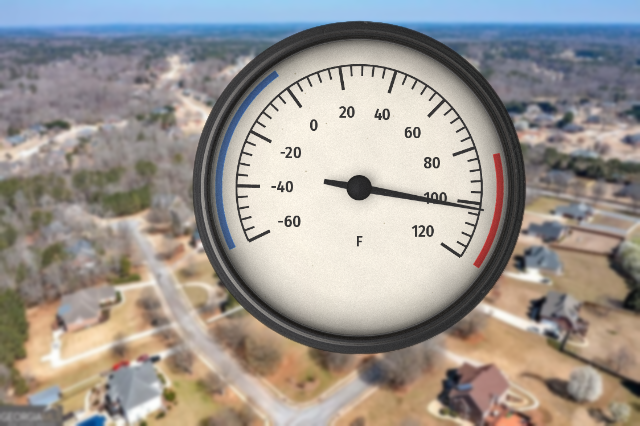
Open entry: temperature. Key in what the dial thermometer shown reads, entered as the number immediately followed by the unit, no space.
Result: 102°F
